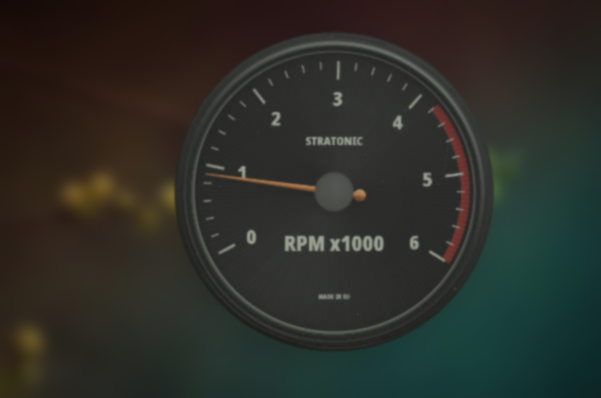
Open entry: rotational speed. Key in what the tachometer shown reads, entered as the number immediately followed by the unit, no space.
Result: 900rpm
